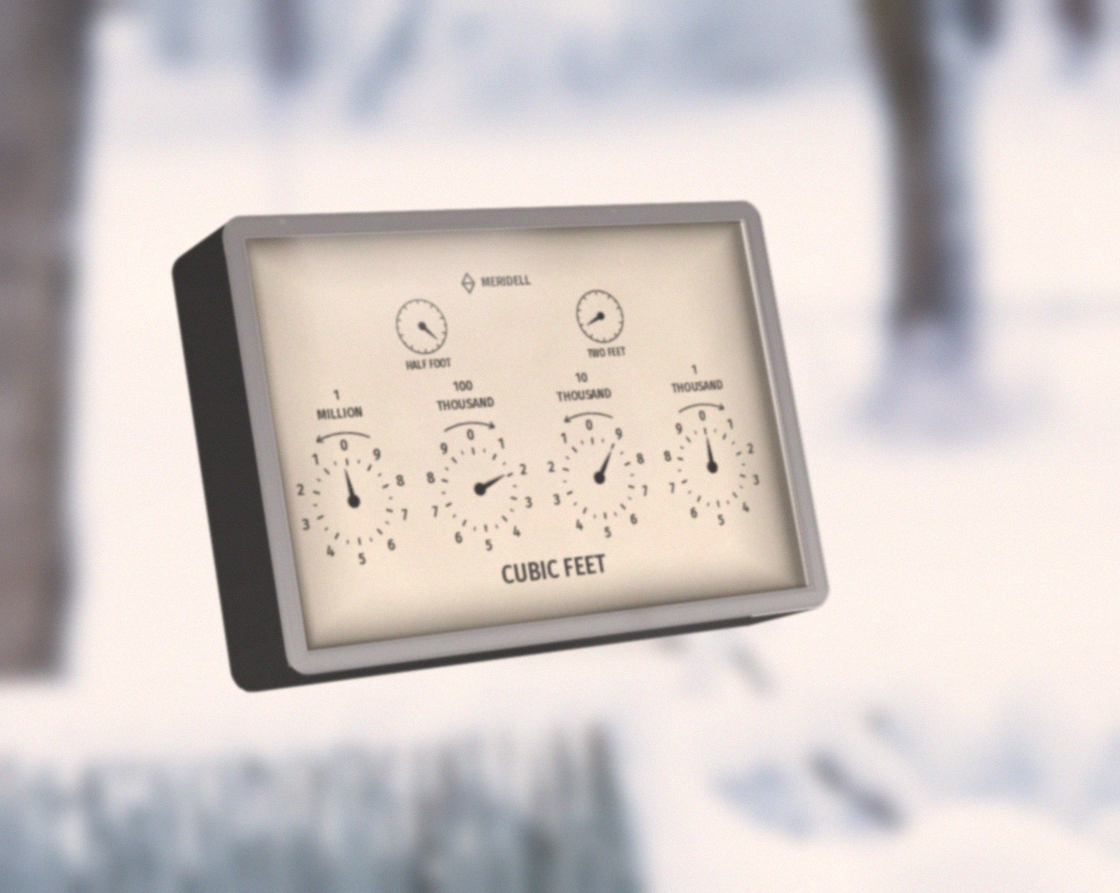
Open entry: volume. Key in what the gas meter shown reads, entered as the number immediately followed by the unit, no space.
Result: 19000ft³
